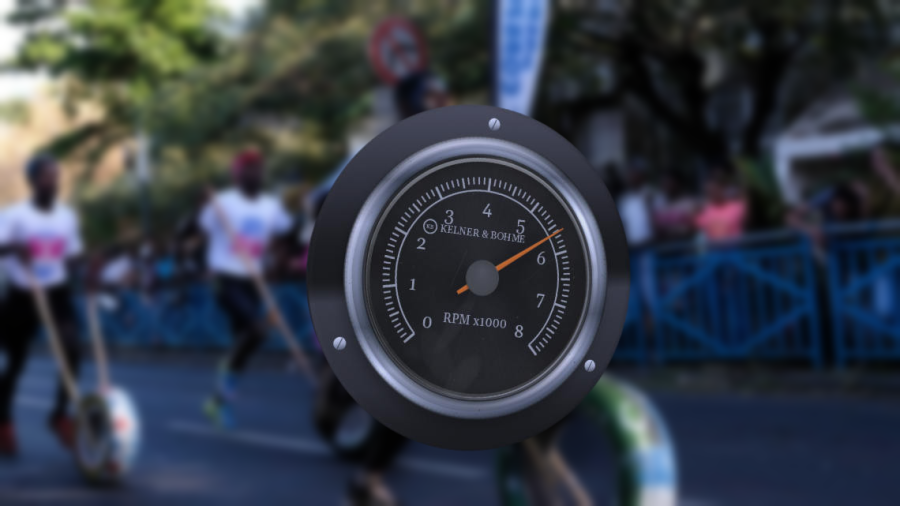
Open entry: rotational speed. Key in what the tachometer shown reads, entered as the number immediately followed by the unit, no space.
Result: 5600rpm
